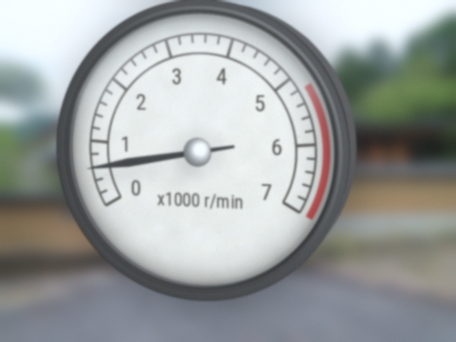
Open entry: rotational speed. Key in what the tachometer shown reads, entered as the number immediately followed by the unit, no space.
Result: 600rpm
